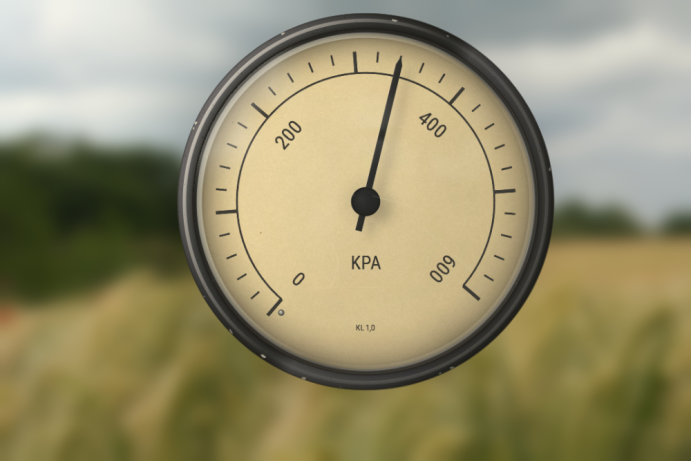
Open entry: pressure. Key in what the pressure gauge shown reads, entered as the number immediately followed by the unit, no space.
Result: 340kPa
